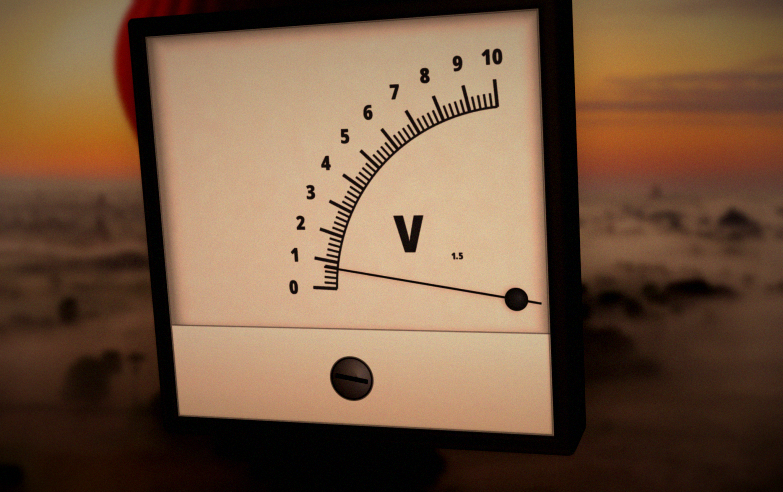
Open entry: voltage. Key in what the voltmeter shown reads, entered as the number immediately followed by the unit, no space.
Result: 0.8V
